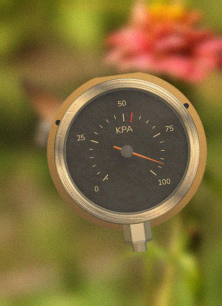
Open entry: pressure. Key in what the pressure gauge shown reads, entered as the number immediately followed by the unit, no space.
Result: 92.5kPa
